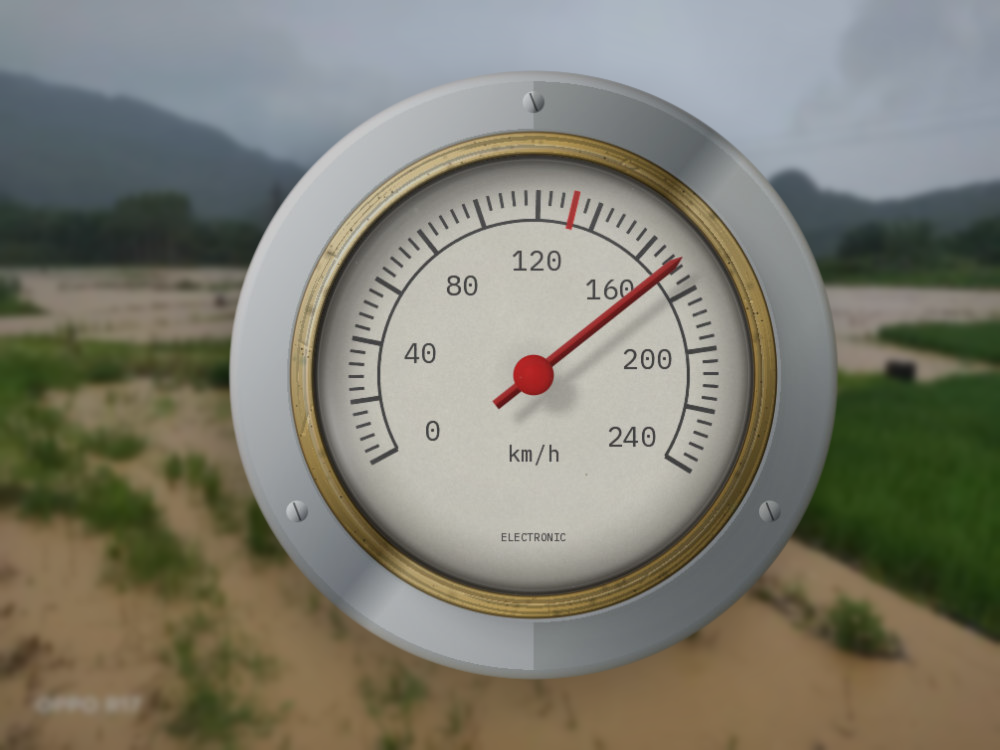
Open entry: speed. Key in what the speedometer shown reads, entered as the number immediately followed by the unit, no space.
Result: 170km/h
